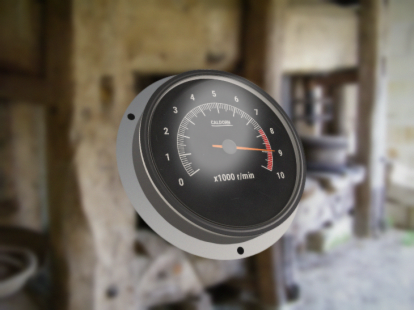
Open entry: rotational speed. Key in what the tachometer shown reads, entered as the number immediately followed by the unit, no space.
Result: 9000rpm
